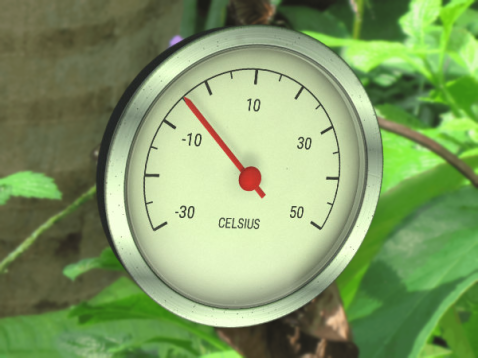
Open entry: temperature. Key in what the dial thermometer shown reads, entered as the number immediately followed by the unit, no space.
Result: -5°C
